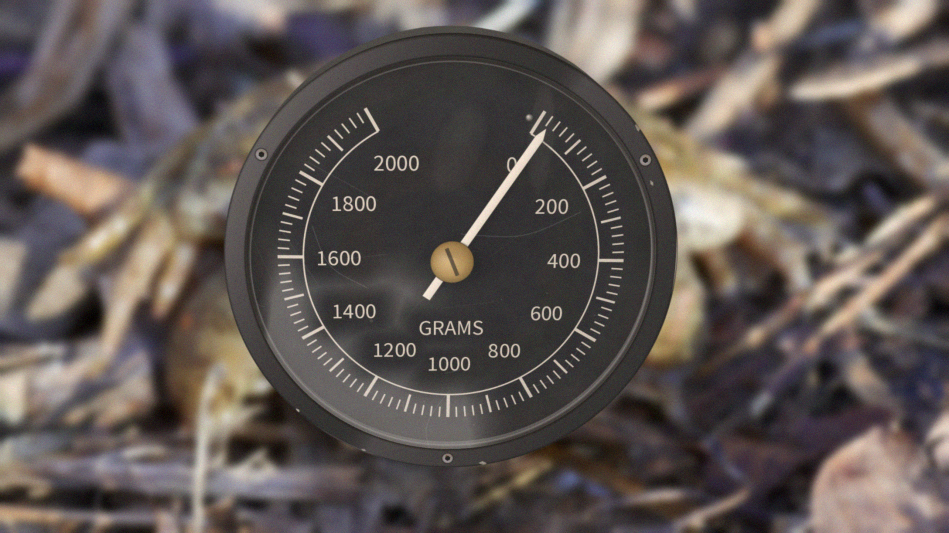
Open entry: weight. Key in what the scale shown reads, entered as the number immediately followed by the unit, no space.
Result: 20g
